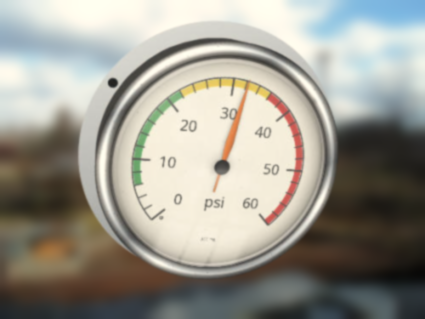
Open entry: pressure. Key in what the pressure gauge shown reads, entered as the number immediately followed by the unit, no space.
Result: 32psi
